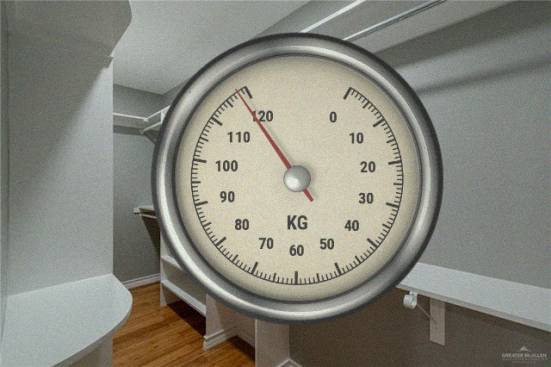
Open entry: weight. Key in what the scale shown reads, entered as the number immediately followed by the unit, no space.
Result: 118kg
